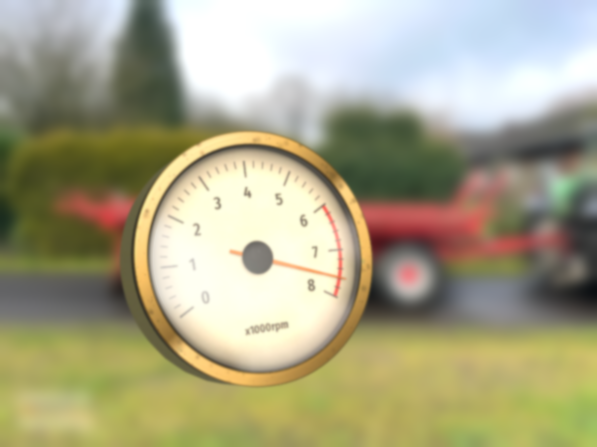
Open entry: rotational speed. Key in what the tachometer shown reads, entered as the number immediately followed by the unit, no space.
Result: 7600rpm
